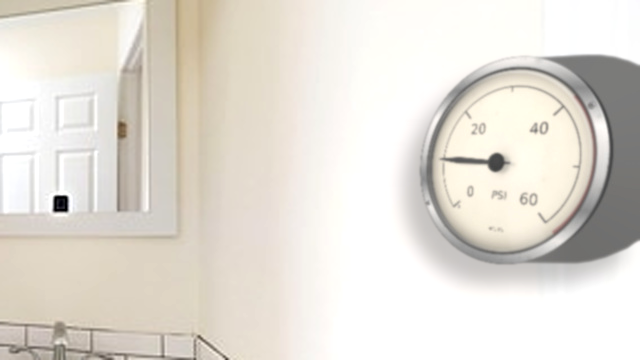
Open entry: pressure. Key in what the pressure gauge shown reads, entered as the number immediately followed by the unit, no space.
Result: 10psi
